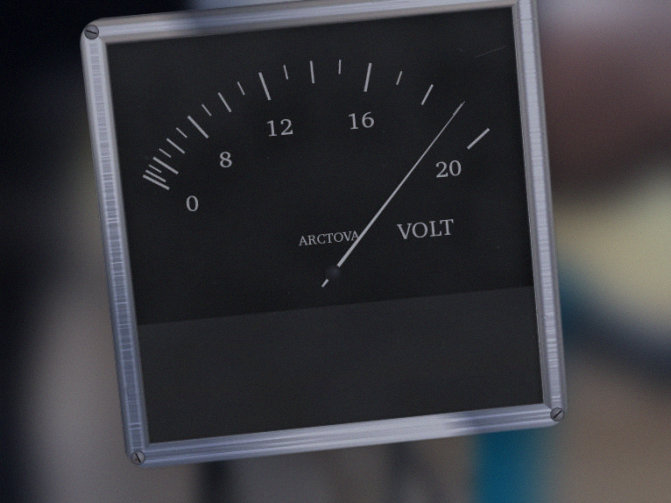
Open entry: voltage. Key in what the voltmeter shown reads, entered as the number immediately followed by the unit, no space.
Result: 19V
